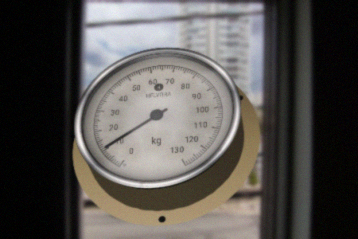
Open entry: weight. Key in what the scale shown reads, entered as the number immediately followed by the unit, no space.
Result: 10kg
